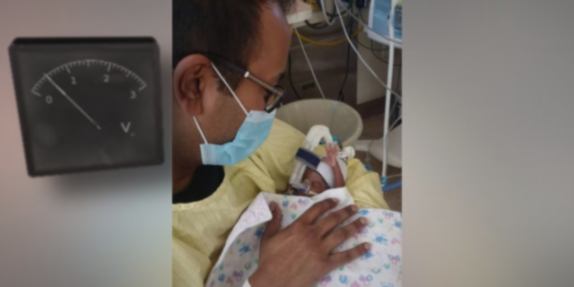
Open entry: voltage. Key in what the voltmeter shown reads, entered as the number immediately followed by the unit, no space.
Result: 0.5V
